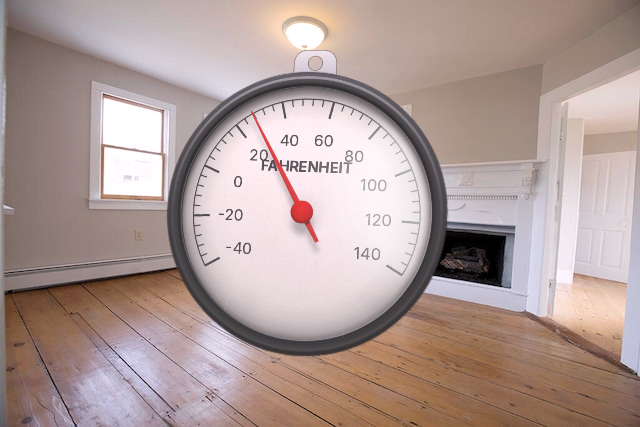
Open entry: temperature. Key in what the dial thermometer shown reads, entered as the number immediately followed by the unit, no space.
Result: 28°F
